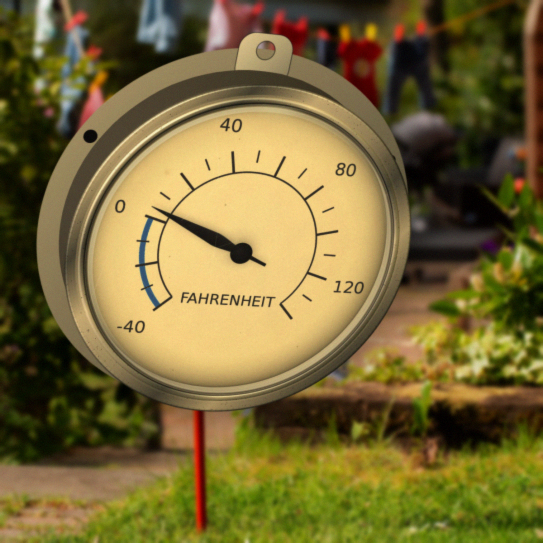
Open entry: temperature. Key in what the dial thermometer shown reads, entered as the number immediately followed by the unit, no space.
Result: 5°F
